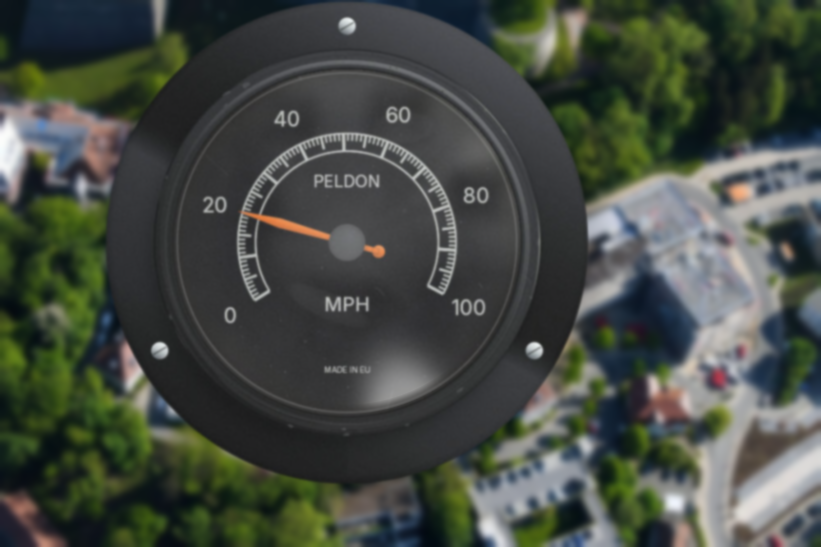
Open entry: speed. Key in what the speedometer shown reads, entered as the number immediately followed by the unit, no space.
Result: 20mph
